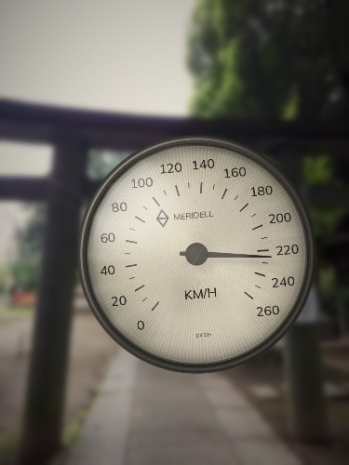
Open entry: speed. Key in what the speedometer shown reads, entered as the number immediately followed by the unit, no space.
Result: 225km/h
